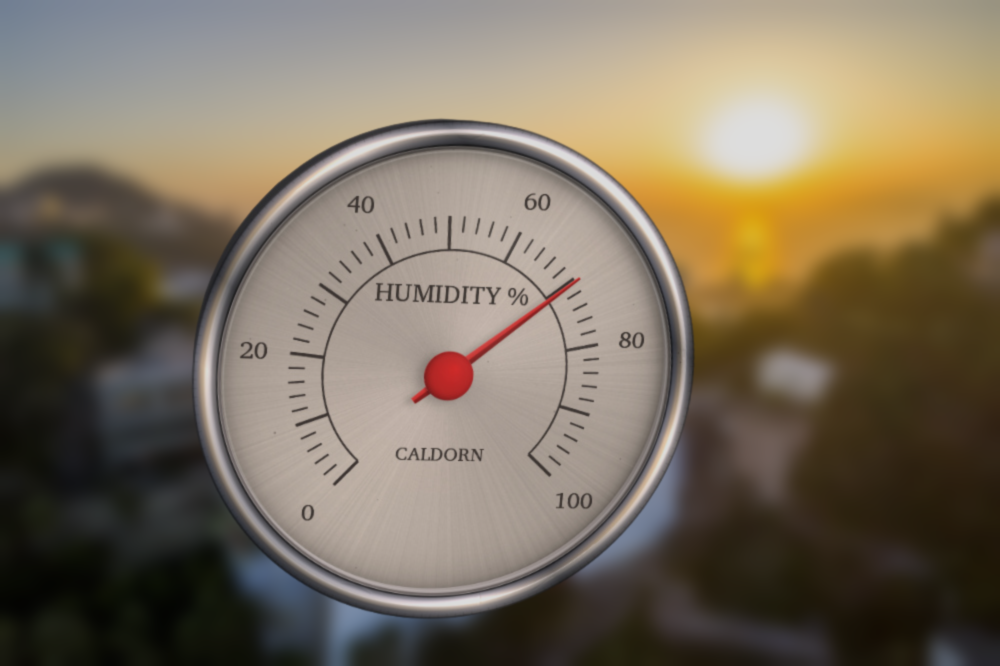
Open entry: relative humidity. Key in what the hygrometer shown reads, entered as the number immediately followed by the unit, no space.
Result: 70%
